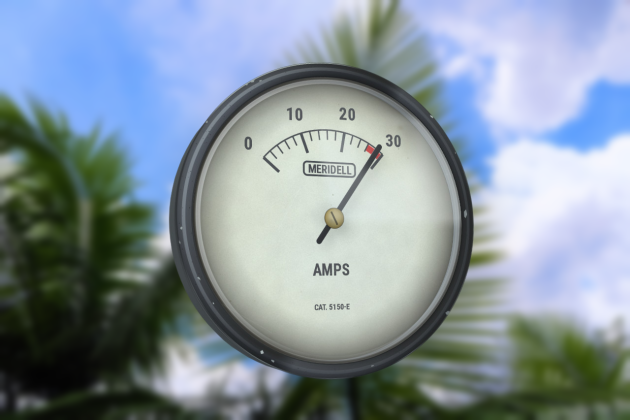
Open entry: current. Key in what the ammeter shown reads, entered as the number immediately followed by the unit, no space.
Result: 28A
